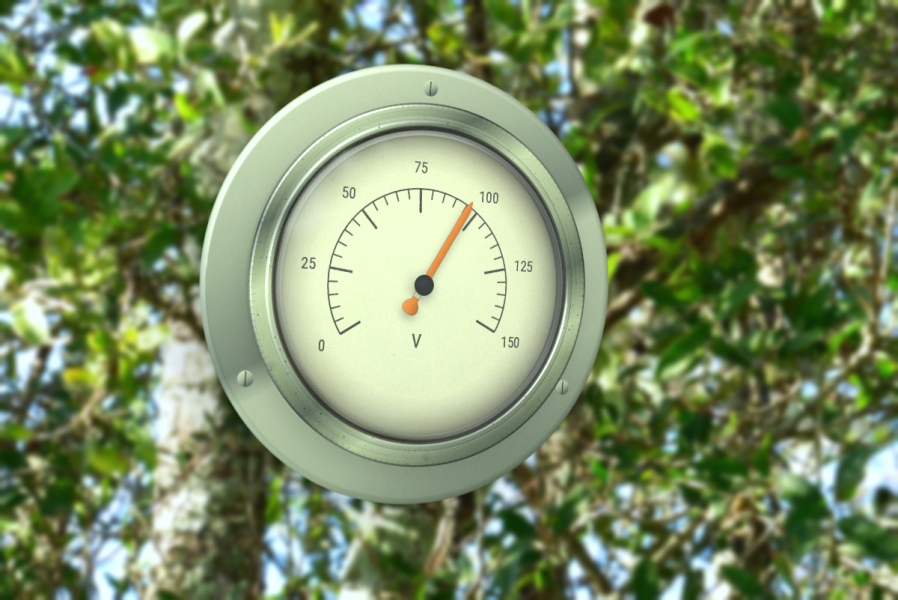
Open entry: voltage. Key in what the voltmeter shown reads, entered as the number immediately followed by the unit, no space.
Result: 95V
